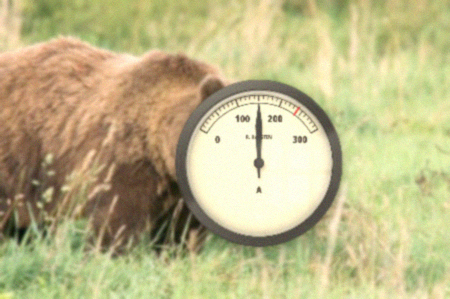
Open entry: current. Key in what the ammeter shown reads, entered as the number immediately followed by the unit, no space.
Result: 150A
